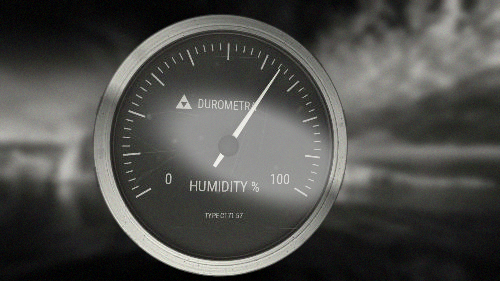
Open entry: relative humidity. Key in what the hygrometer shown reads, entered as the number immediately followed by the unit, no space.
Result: 64%
